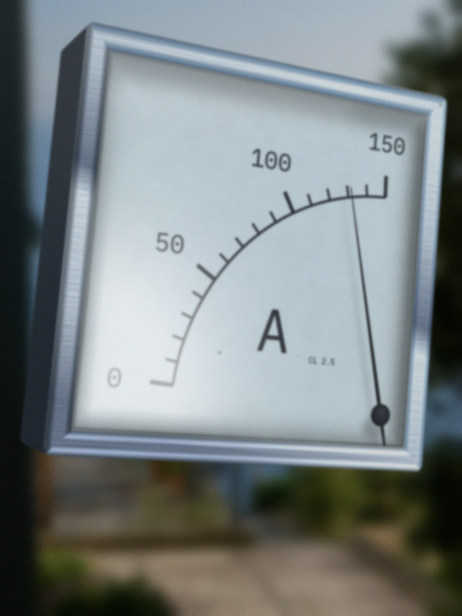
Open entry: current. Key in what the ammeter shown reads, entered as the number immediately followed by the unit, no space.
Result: 130A
